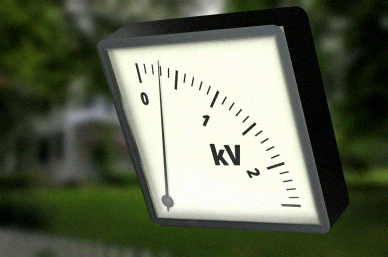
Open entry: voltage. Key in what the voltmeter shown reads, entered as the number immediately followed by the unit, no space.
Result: 0.3kV
